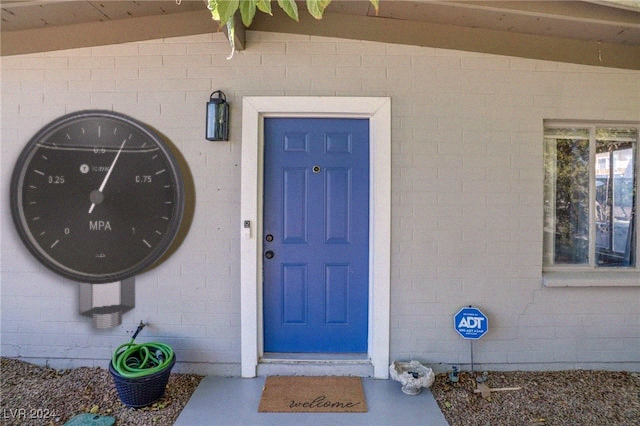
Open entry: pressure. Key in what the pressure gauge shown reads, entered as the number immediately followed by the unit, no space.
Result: 0.6MPa
